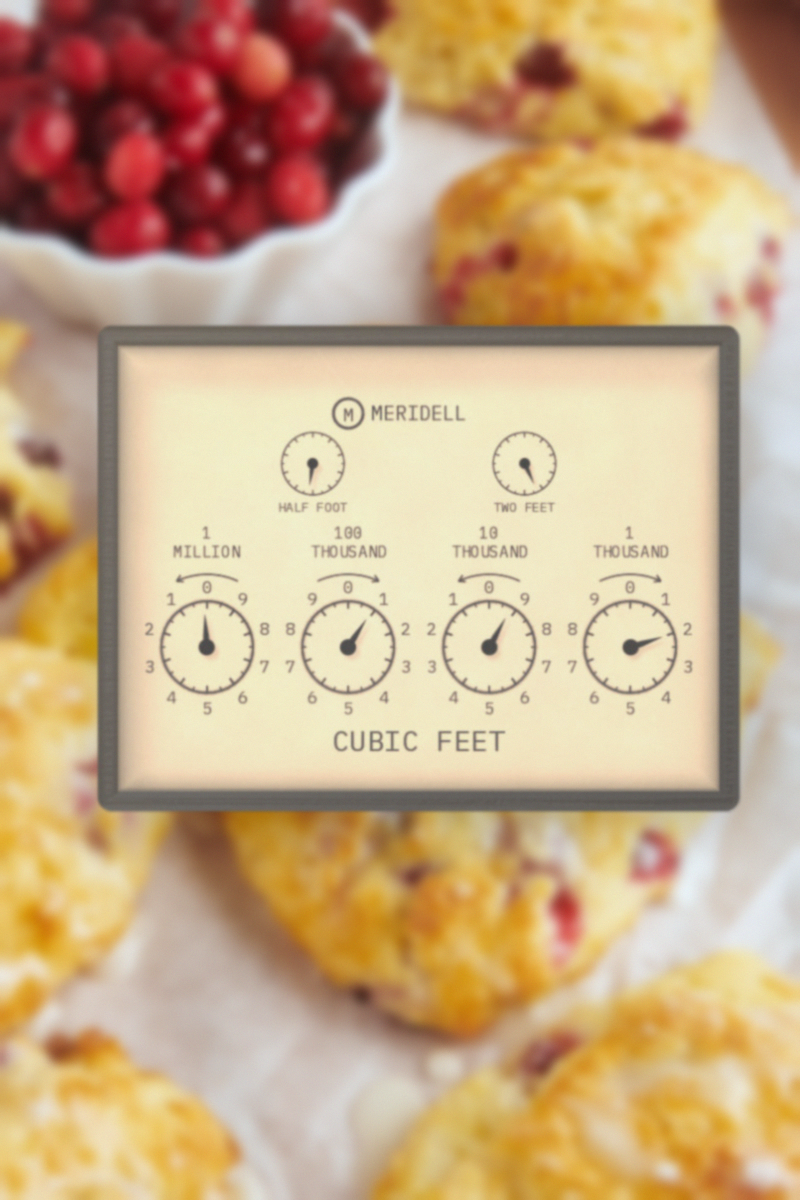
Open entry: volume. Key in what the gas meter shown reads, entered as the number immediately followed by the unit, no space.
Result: 9200ft³
